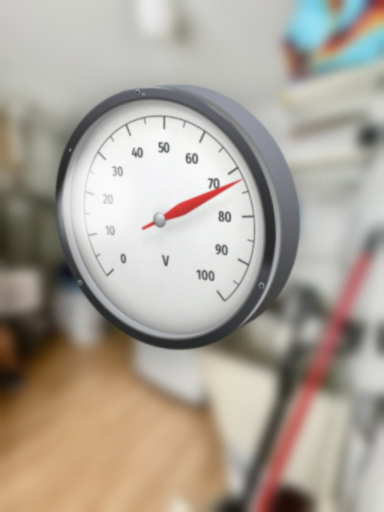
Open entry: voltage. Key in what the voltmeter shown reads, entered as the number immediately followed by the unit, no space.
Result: 72.5V
